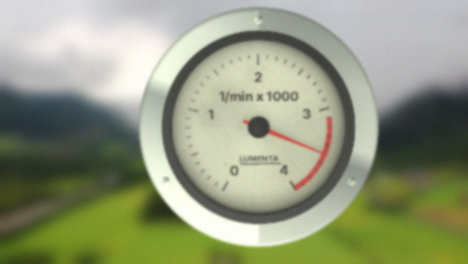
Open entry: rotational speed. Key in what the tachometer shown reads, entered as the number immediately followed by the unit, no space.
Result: 3500rpm
